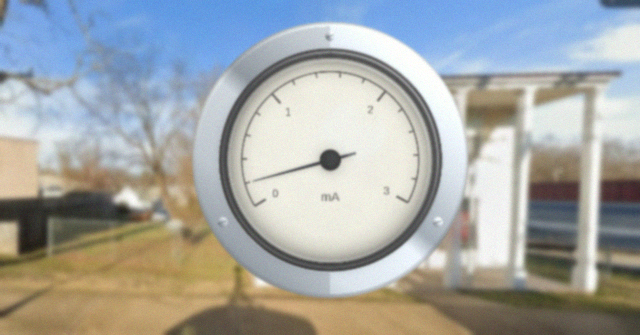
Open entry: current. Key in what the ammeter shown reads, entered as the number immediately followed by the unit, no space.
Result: 0.2mA
